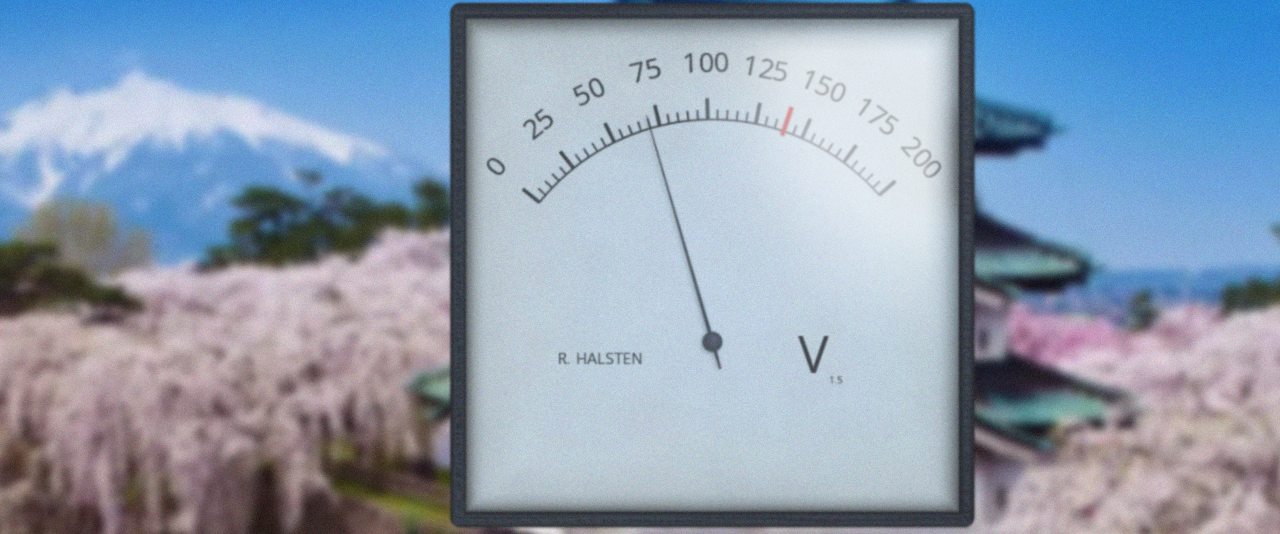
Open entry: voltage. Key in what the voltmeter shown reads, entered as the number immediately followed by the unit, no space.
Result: 70V
